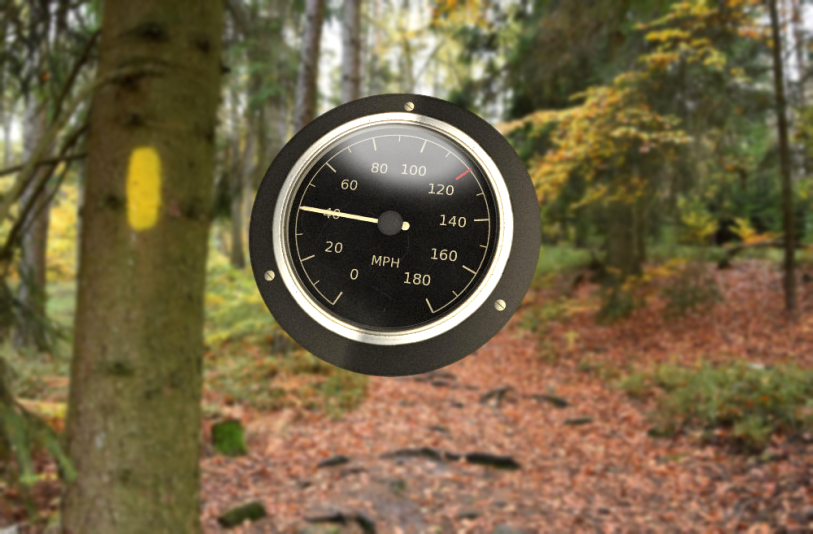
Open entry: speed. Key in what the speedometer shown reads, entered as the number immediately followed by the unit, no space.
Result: 40mph
